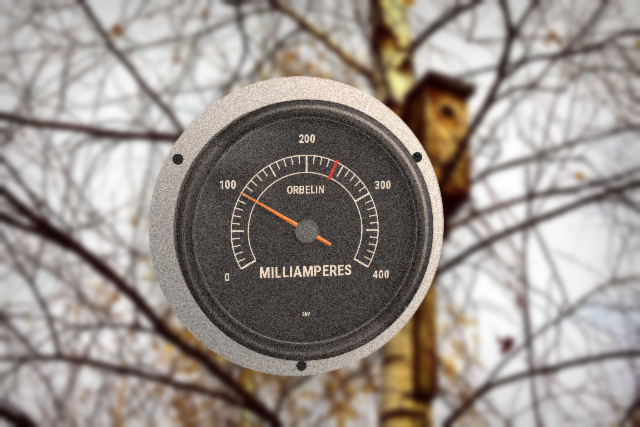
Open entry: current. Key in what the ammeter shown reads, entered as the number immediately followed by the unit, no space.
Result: 100mA
